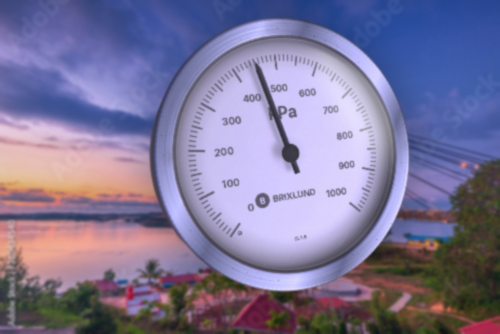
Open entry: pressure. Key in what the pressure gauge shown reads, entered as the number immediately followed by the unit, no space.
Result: 450kPa
